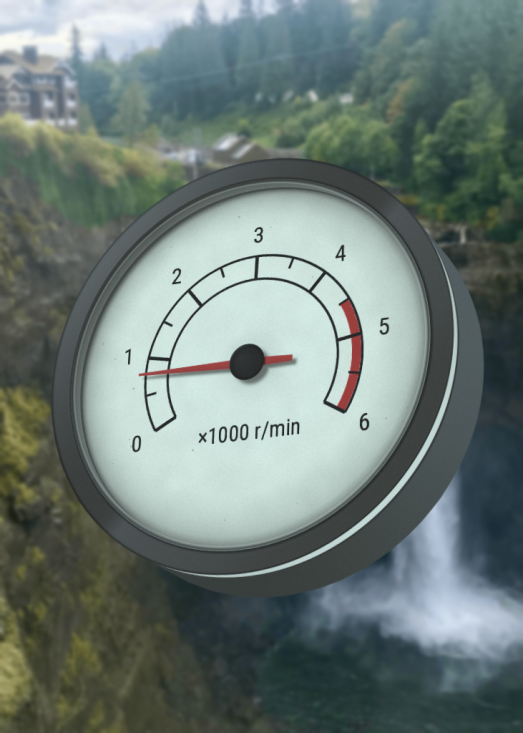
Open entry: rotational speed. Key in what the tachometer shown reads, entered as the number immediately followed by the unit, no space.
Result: 750rpm
